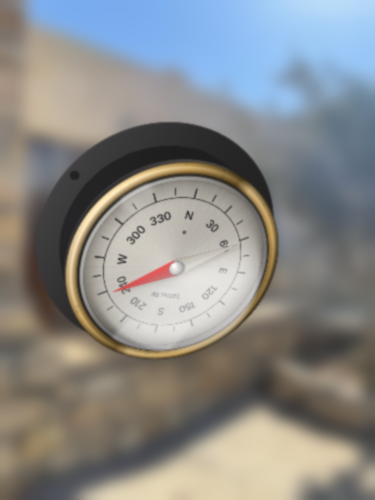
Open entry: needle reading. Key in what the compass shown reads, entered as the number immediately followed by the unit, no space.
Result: 240°
